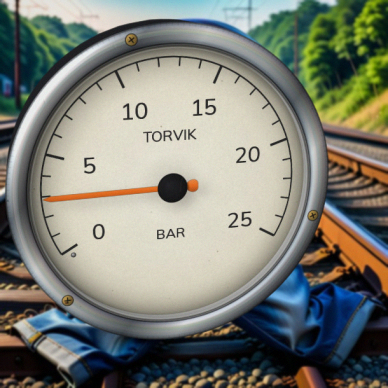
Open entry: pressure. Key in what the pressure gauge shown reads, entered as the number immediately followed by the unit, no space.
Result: 3bar
